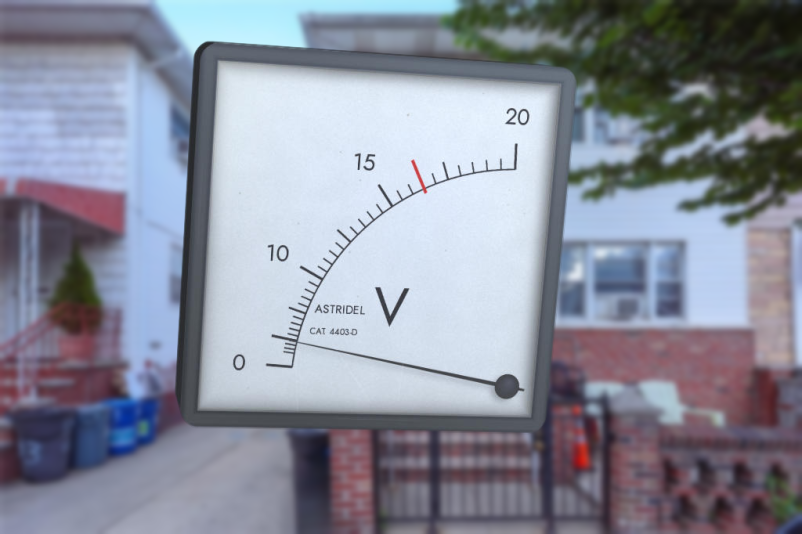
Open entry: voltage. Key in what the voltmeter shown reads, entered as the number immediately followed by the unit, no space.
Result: 5V
